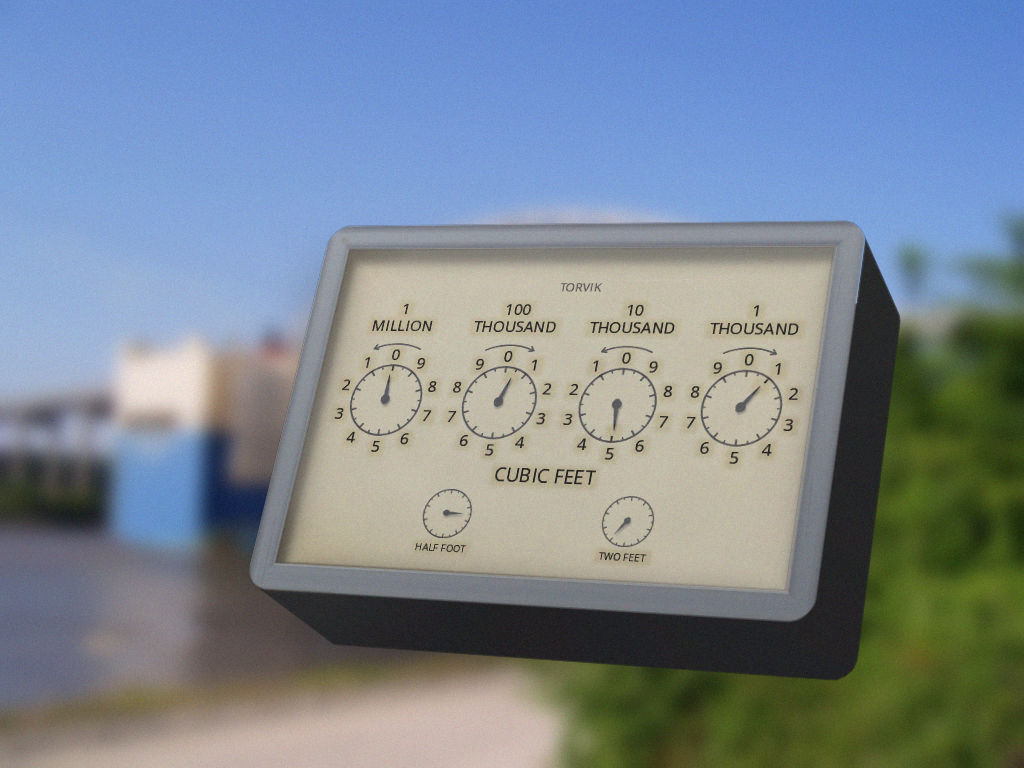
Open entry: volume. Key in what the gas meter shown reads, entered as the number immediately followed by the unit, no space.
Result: 5100ft³
